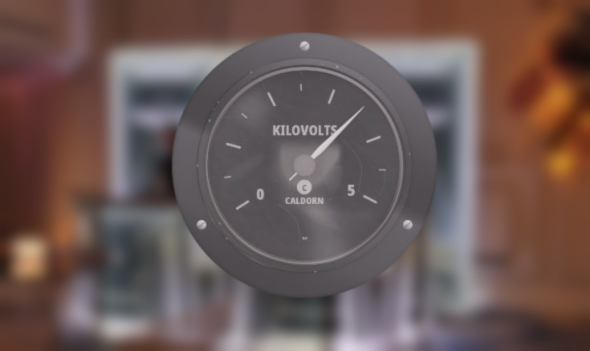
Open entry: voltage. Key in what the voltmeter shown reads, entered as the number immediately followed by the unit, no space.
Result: 3.5kV
